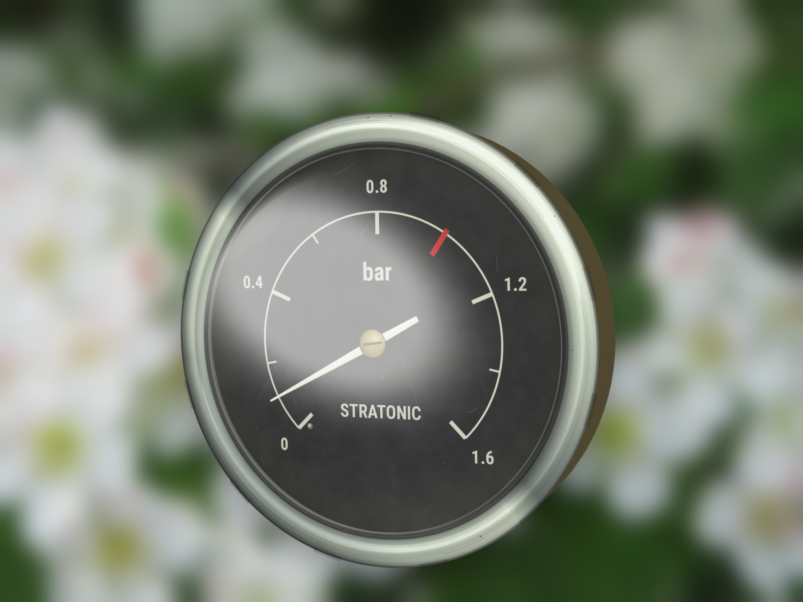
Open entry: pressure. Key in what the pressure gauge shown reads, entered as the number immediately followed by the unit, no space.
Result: 0.1bar
